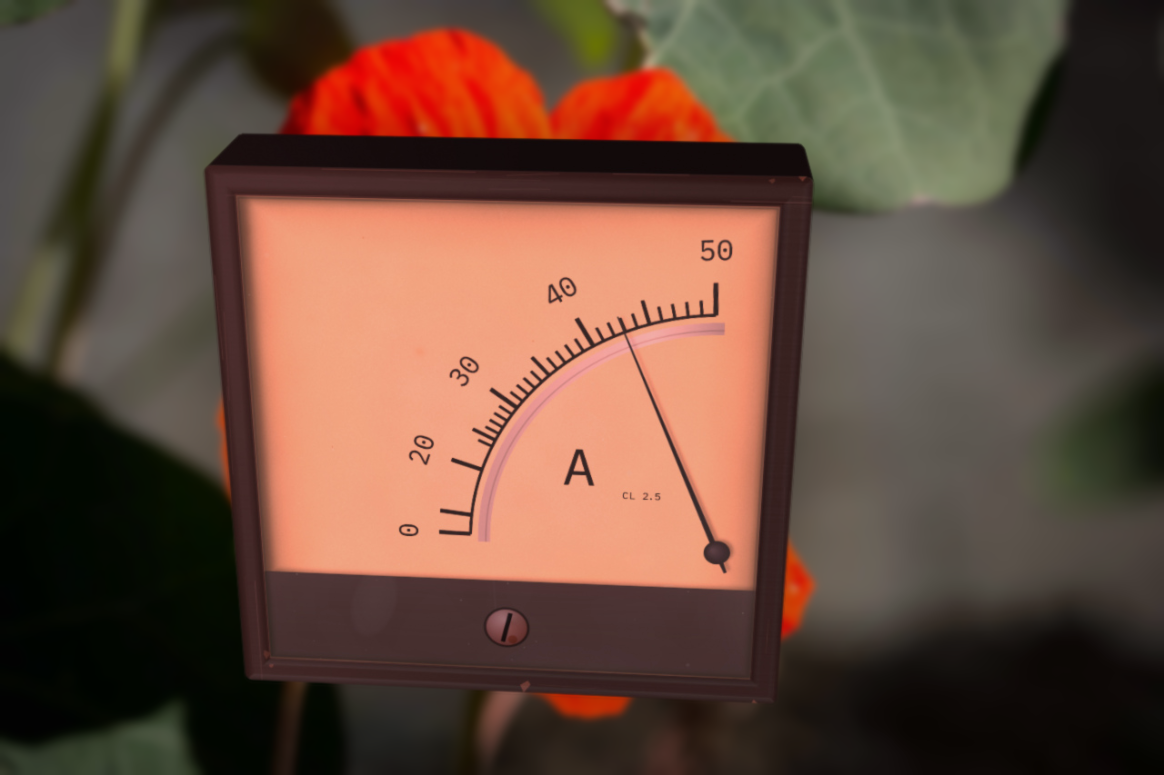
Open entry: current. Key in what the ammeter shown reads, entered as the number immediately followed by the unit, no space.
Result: 43A
